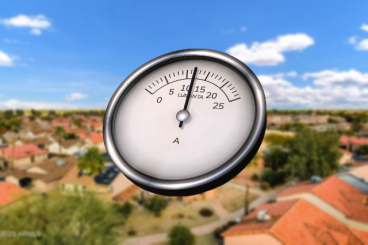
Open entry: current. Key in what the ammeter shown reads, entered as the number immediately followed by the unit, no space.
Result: 12A
